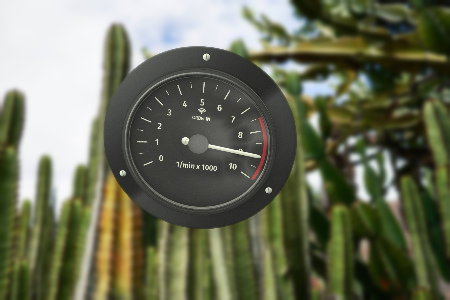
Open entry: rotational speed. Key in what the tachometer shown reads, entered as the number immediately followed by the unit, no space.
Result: 9000rpm
